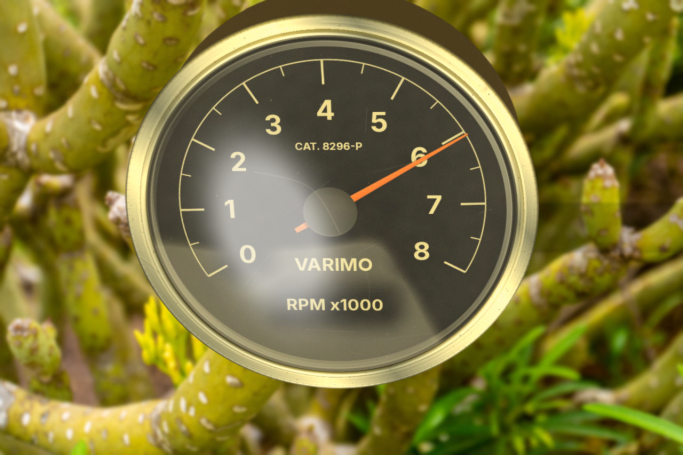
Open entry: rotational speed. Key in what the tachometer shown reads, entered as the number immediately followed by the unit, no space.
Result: 6000rpm
